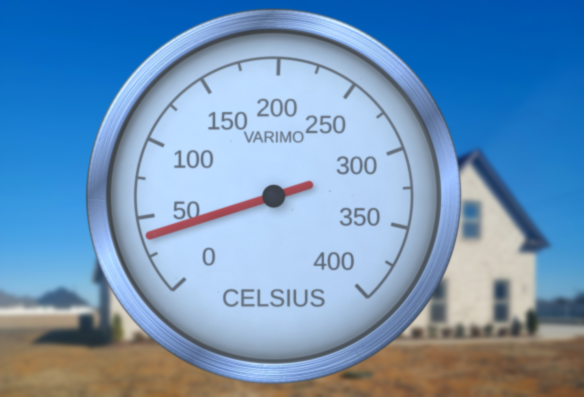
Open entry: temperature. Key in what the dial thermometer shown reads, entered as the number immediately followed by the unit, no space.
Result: 37.5°C
